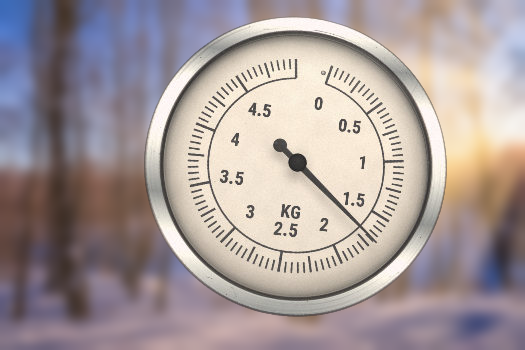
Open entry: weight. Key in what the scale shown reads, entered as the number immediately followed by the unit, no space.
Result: 1.7kg
